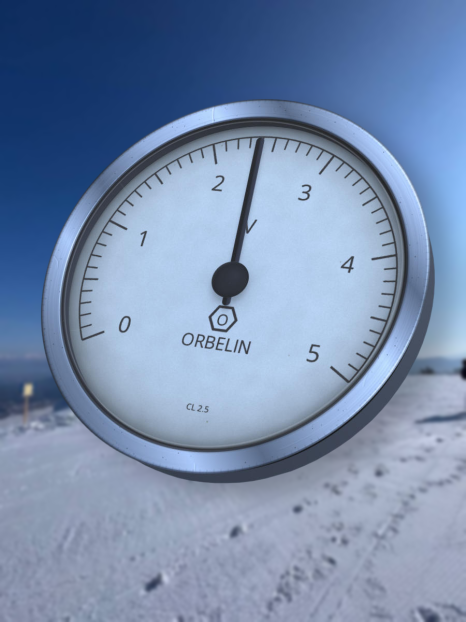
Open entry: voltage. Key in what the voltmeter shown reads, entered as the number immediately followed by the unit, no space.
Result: 2.4V
